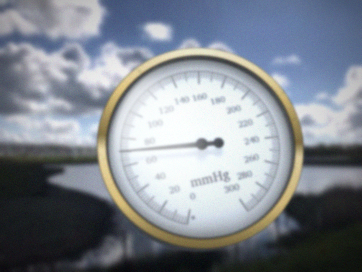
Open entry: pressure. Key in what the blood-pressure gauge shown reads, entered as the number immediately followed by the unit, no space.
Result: 70mmHg
